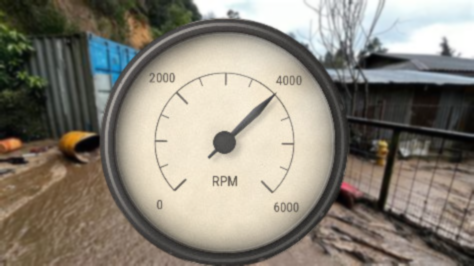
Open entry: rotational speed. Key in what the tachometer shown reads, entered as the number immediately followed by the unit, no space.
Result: 4000rpm
